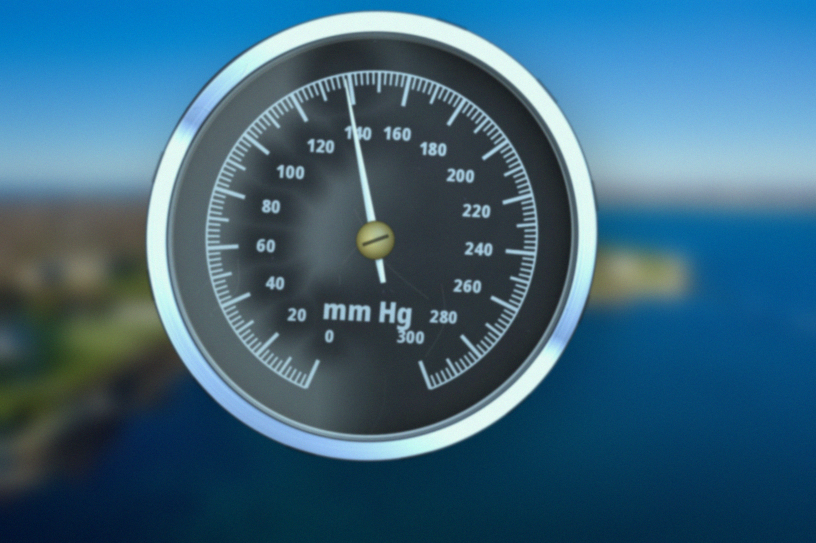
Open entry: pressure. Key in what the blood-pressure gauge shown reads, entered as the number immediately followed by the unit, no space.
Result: 138mmHg
